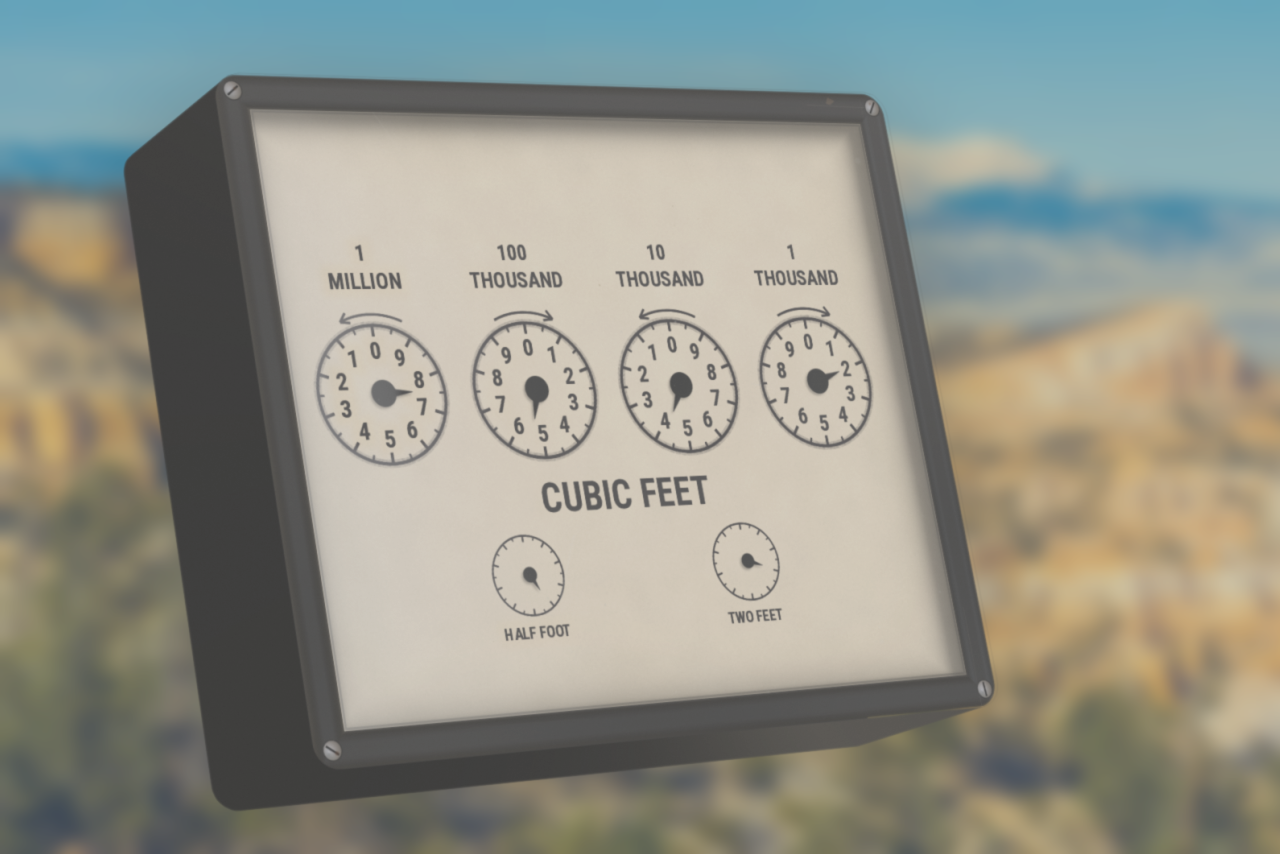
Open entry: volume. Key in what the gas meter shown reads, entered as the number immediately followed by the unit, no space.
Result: 754200ft³
